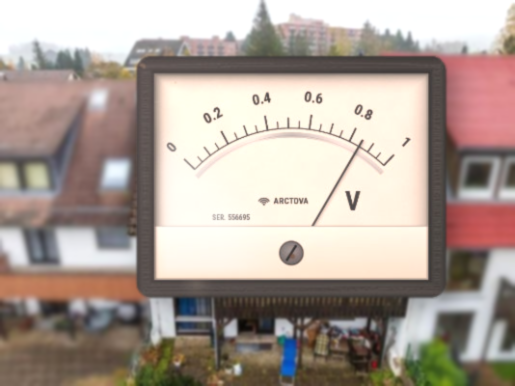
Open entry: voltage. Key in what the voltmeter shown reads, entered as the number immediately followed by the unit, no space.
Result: 0.85V
